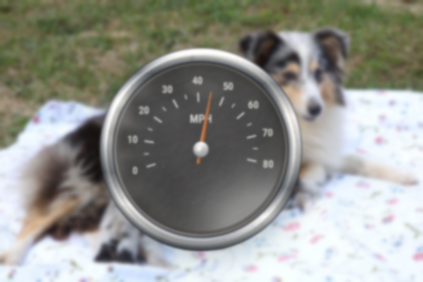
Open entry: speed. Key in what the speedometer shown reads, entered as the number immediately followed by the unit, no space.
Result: 45mph
